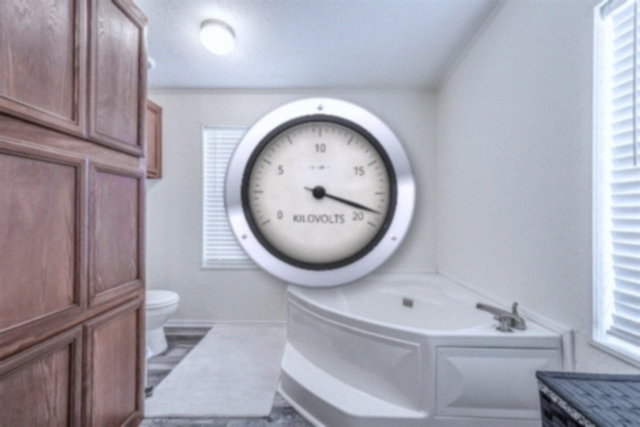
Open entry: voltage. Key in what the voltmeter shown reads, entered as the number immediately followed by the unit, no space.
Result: 19kV
